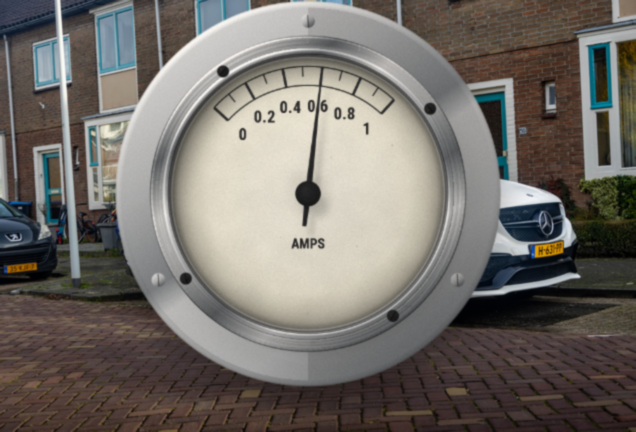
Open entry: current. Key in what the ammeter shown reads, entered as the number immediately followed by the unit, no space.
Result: 0.6A
